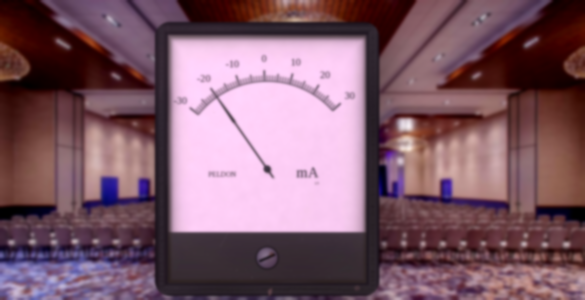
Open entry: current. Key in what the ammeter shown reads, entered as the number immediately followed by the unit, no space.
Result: -20mA
